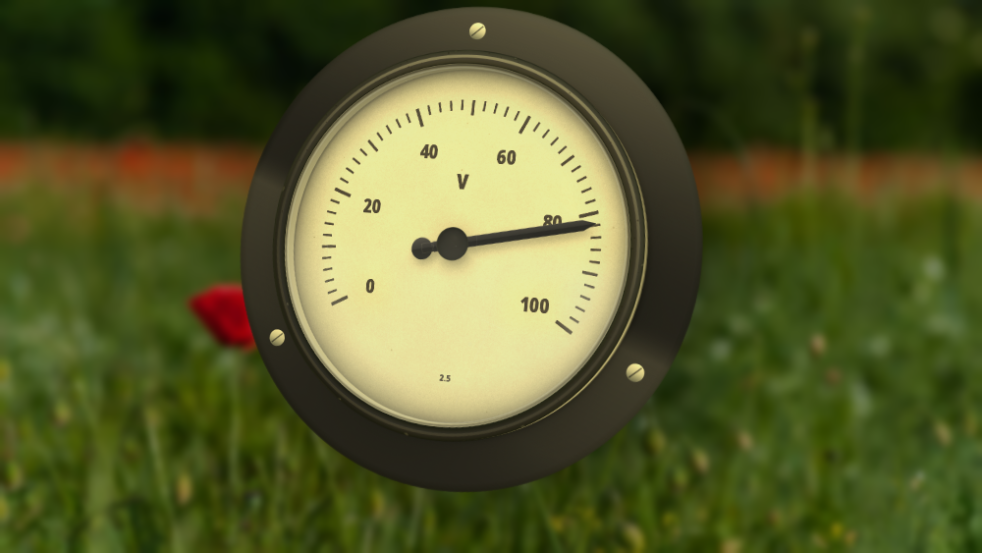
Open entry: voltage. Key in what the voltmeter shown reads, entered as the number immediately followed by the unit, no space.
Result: 82V
